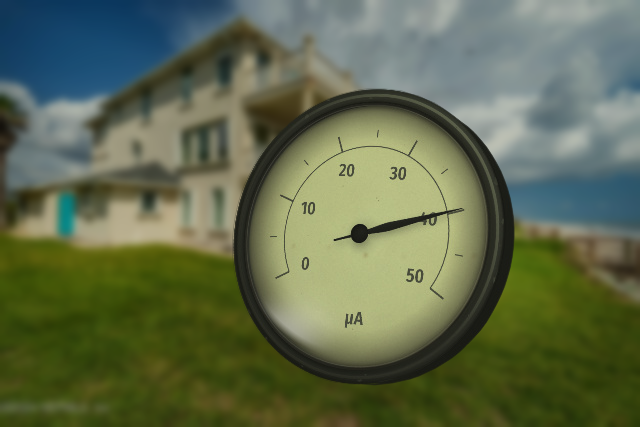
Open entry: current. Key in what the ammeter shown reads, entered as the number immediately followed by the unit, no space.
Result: 40µA
